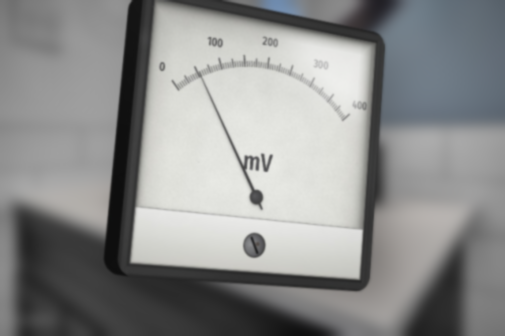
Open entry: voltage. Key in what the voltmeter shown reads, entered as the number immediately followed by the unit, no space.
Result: 50mV
